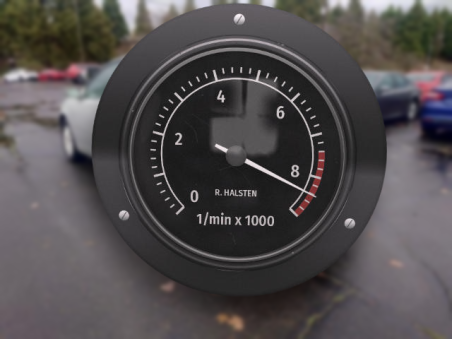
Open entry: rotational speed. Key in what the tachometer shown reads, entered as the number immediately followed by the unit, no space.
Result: 8400rpm
